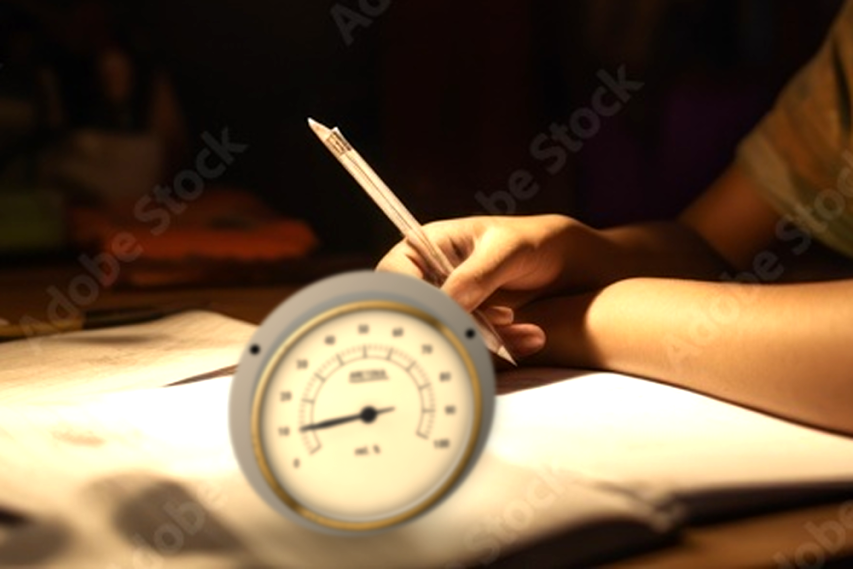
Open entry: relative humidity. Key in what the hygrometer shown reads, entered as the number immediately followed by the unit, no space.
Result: 10%
